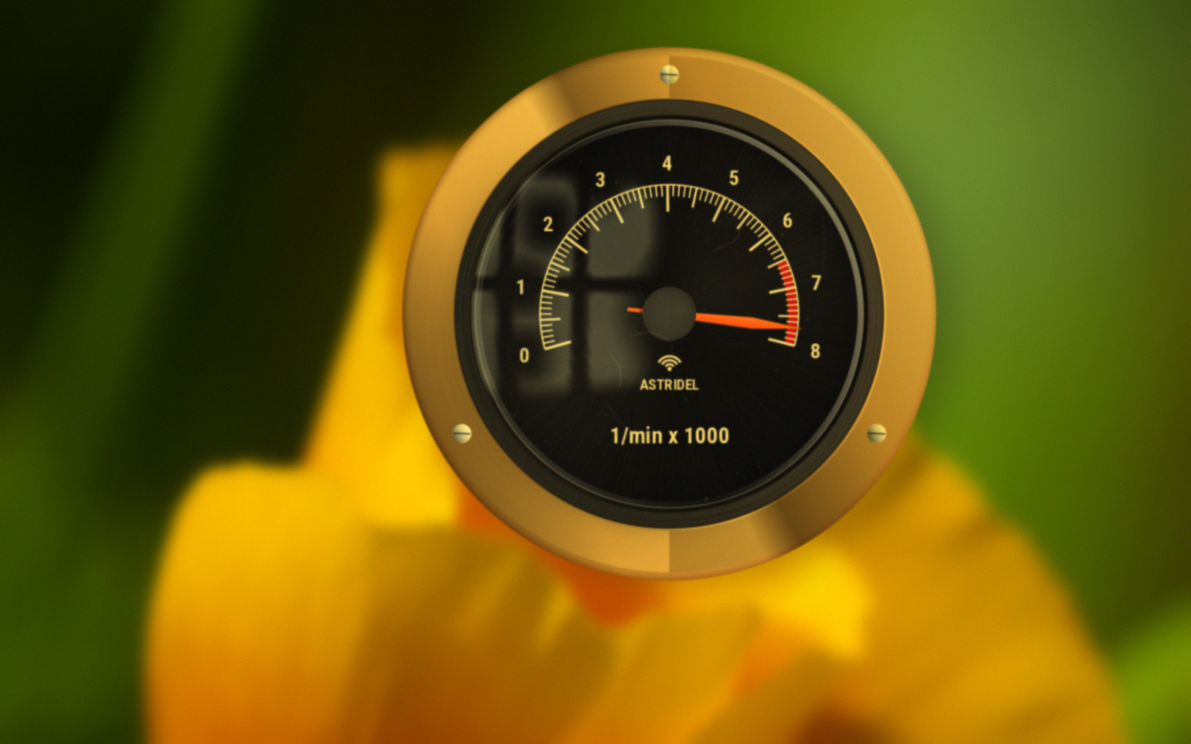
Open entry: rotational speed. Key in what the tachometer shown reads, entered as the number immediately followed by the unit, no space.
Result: 7700rpm
